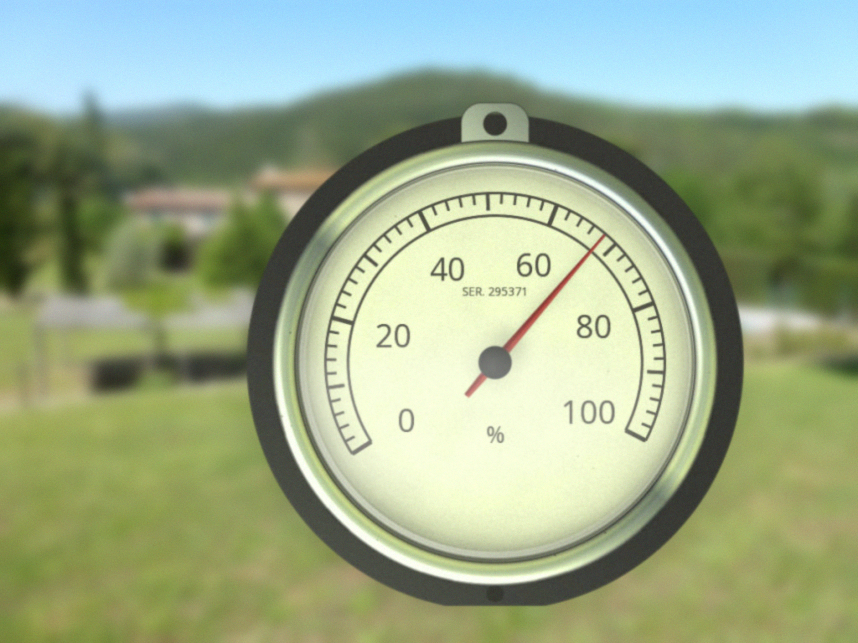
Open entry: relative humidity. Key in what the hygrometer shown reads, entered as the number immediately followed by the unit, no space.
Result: 68%
